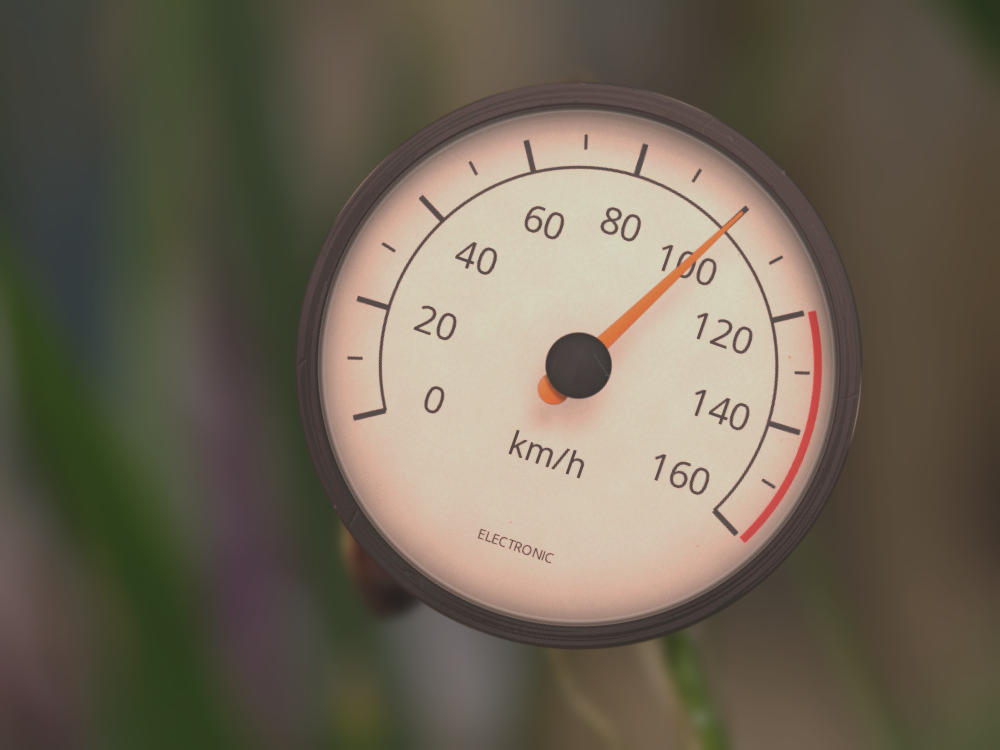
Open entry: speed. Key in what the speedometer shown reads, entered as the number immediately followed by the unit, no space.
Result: 100km/h
